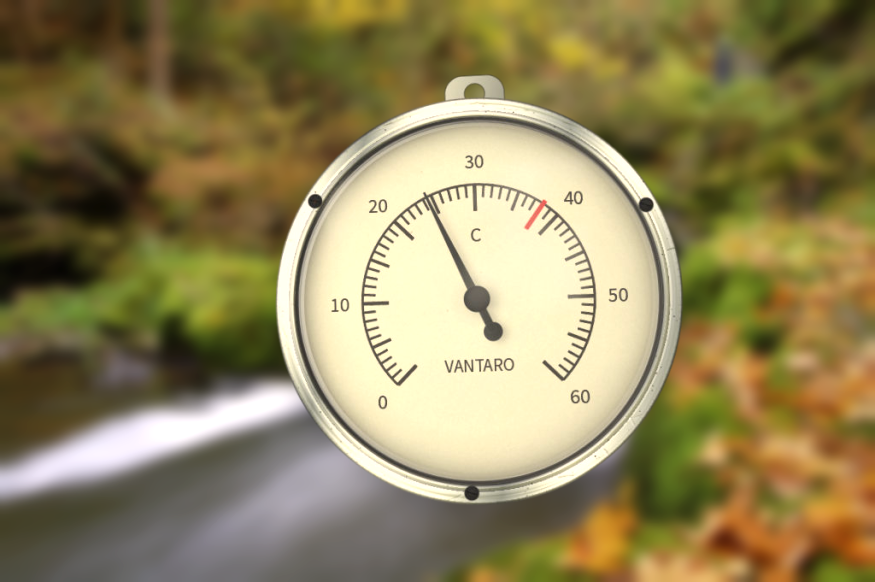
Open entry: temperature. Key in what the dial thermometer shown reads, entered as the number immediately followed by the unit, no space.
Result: 24.5°C
